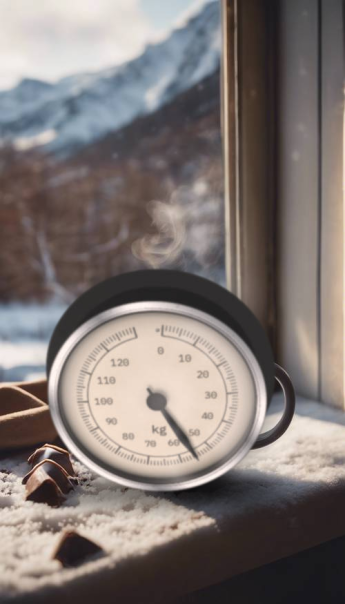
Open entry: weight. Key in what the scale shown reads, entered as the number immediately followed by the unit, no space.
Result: 55kg
